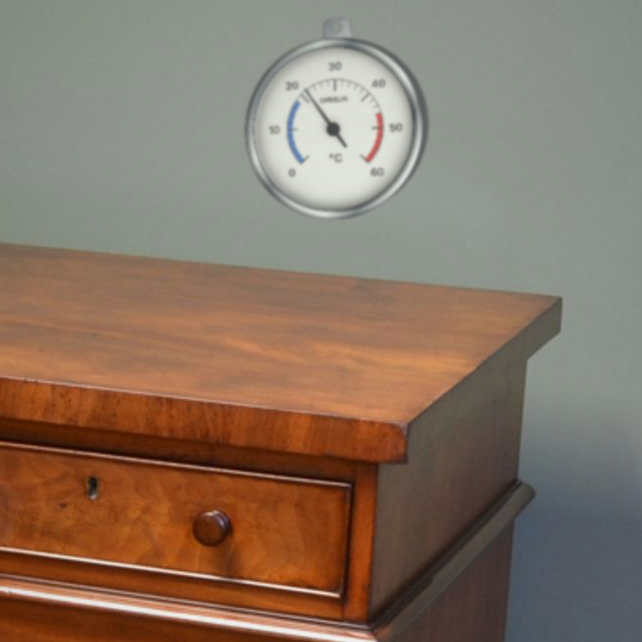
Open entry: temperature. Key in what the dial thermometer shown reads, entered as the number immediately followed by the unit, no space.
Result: 22°C
